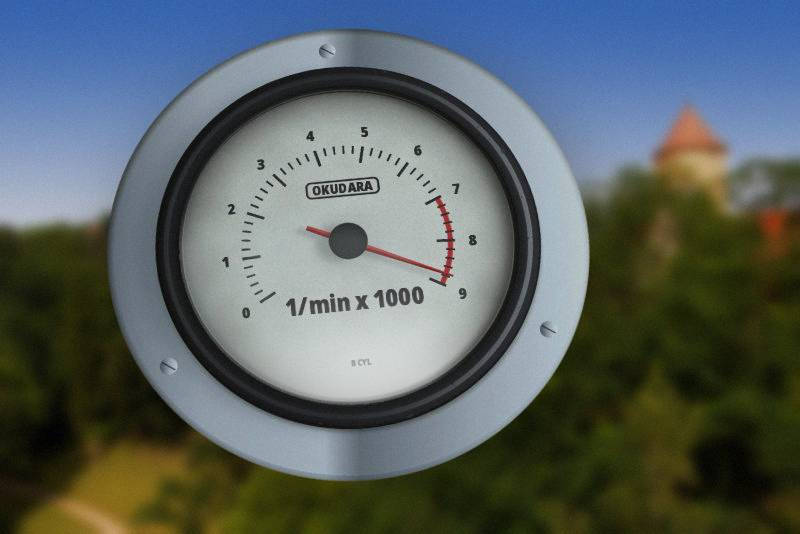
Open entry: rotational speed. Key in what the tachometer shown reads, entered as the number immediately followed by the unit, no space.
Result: 8800rpm
